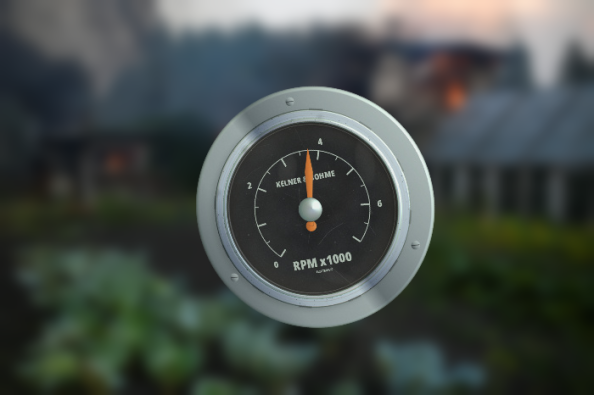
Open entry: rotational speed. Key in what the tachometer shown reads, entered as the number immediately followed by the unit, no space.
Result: 3750rpm
